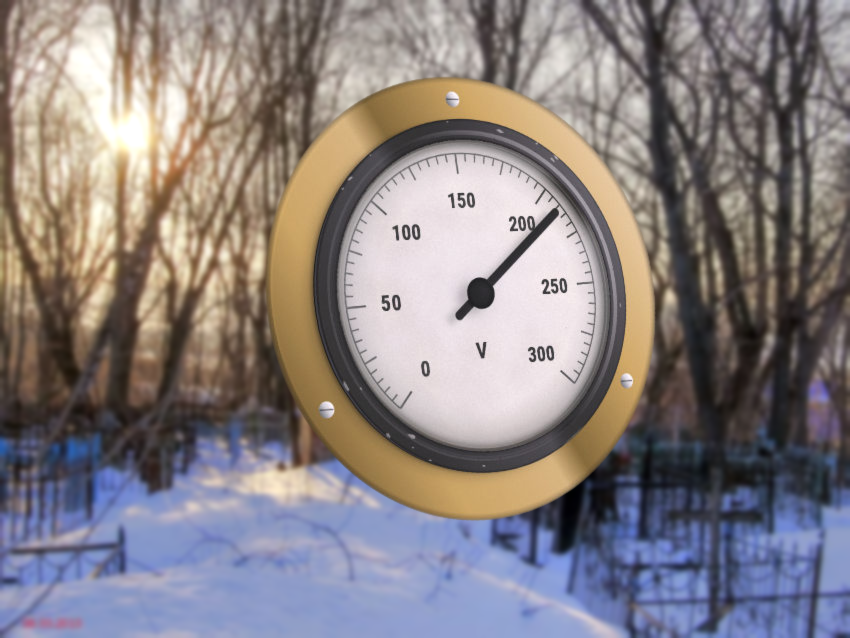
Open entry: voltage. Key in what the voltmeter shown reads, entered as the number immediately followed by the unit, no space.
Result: 210V
